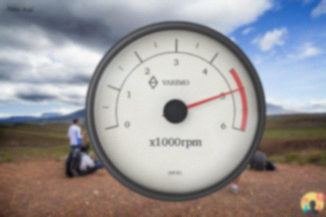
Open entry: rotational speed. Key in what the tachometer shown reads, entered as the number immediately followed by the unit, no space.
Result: 5000rpm
